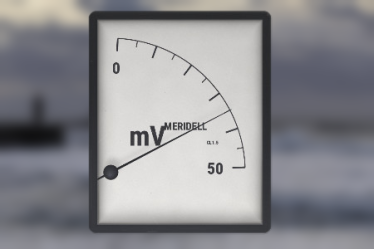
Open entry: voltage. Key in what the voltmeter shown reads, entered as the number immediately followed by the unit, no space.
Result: 35mV
